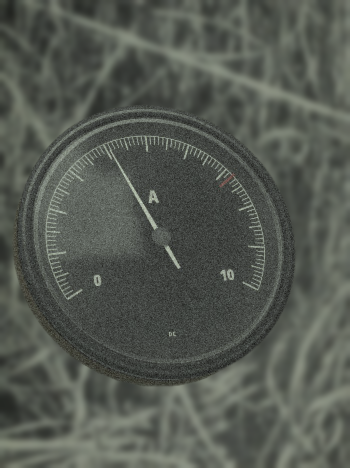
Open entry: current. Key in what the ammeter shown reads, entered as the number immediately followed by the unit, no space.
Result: 4A
